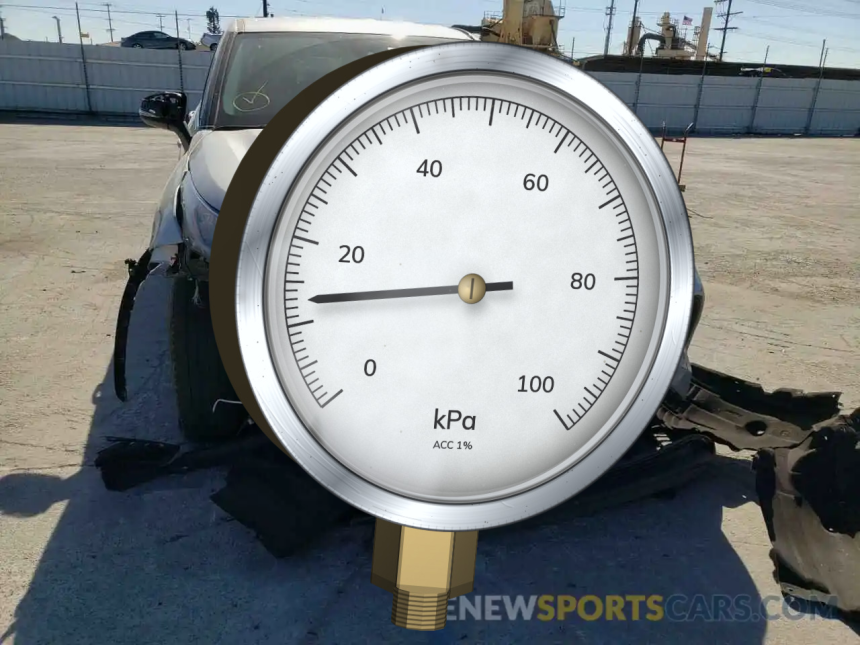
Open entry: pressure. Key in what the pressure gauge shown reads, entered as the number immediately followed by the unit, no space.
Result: 13kPa
